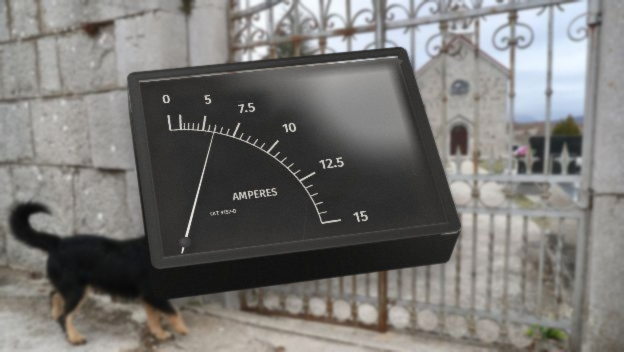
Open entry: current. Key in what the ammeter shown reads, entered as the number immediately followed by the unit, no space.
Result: 6A
